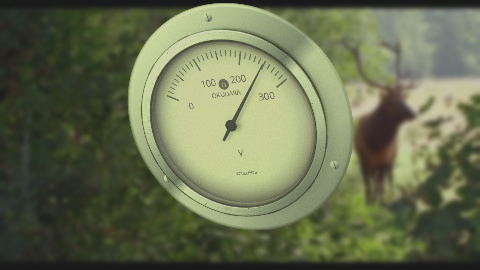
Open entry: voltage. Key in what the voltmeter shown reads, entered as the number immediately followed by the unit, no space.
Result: 250V
